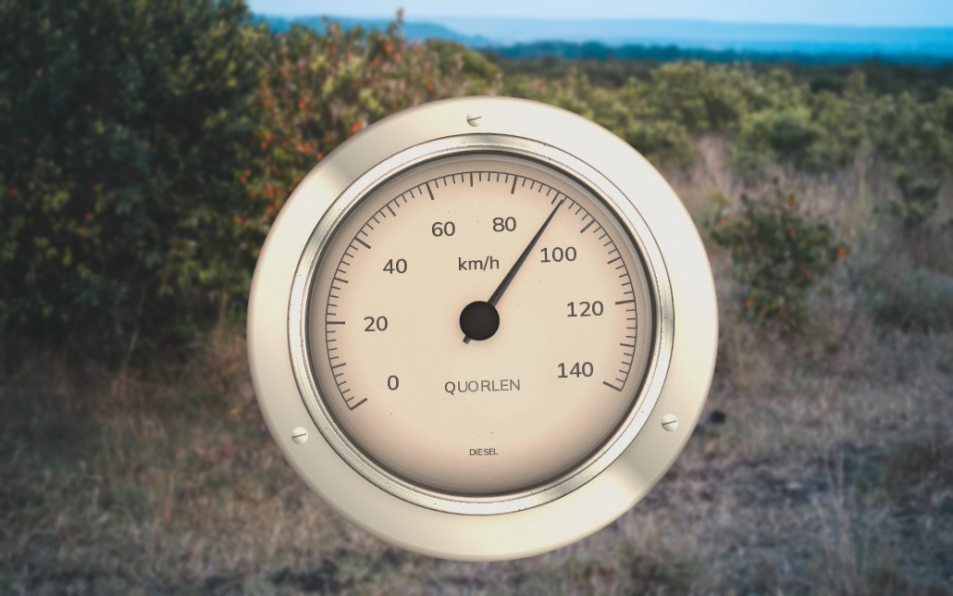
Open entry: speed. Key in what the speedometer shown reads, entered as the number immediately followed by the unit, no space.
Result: 92km/h
